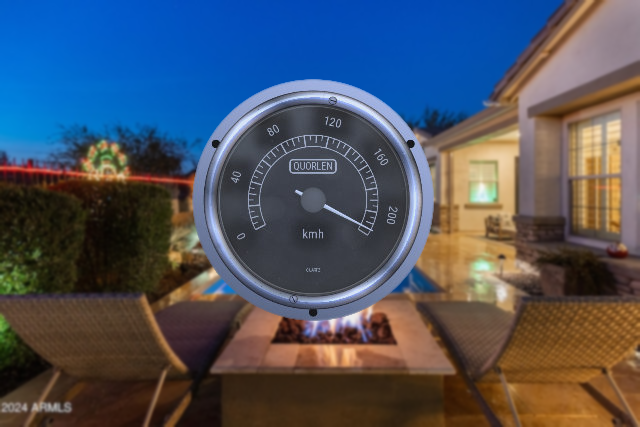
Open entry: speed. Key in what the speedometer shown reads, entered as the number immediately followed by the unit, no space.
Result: 215km/h
